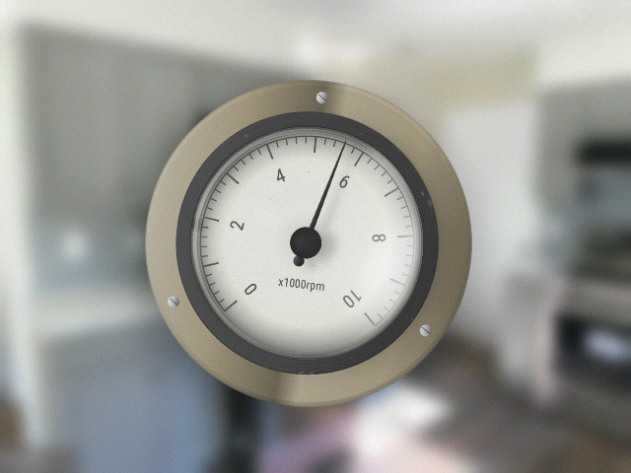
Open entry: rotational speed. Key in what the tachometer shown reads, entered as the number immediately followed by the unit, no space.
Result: 5600rpm
